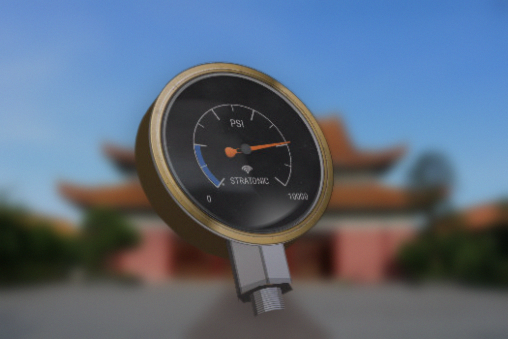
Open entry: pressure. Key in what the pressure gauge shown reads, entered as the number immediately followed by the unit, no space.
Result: 8000psi
